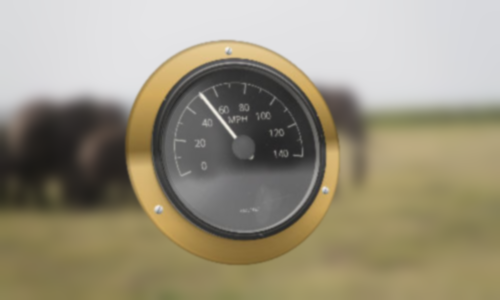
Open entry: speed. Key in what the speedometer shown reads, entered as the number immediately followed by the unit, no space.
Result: 50mph
